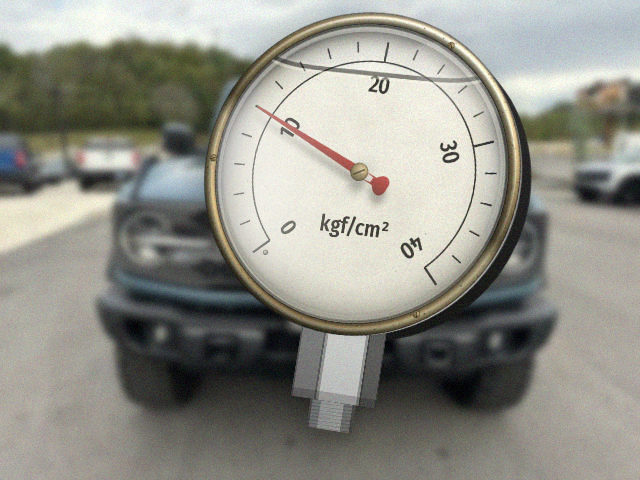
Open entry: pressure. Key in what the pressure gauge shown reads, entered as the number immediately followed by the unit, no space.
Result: 10kg/cm²
